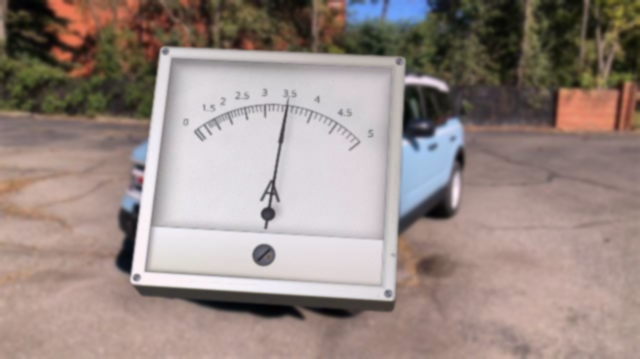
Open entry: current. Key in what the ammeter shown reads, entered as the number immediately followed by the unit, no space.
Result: 3.5A
